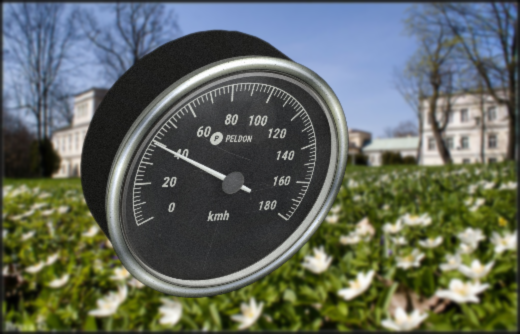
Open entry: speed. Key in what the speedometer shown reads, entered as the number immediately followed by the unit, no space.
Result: 40km/h
